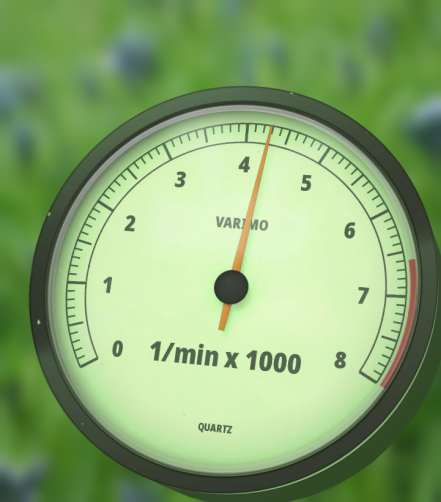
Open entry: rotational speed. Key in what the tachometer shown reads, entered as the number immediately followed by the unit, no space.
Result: 4300rpm
